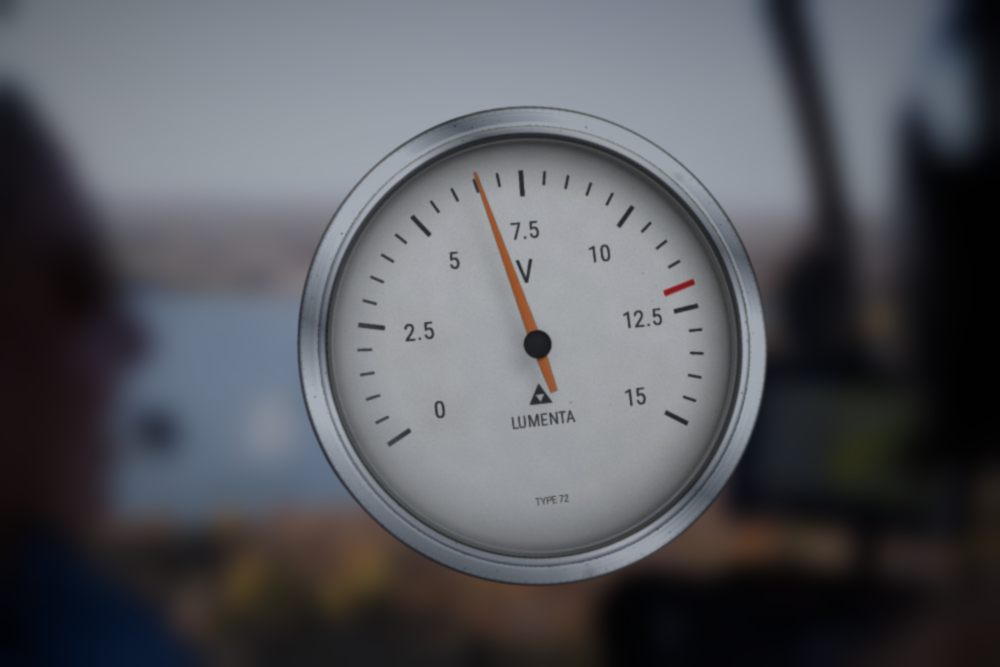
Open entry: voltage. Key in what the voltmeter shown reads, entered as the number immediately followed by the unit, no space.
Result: 6.5V
